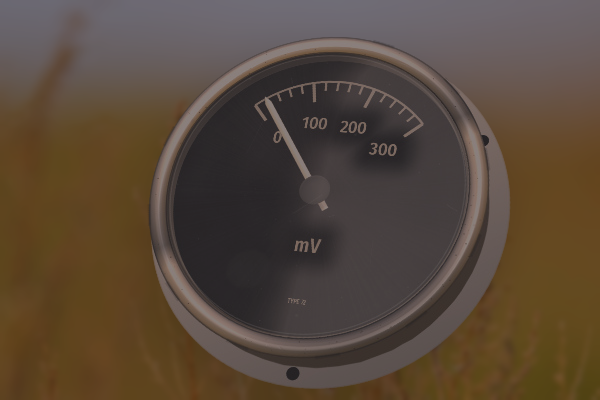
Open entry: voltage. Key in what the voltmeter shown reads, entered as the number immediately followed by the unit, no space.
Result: 20mV
